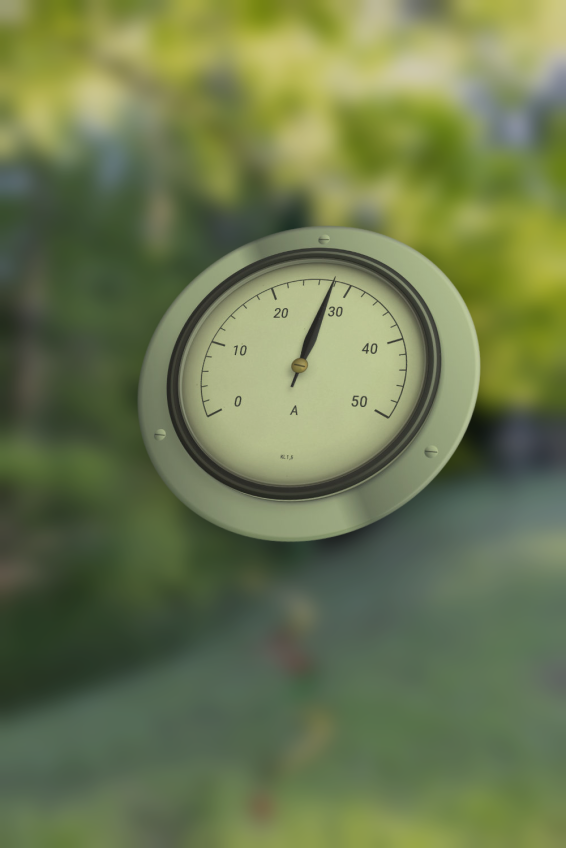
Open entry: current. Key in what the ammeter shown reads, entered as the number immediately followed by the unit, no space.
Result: 28A
